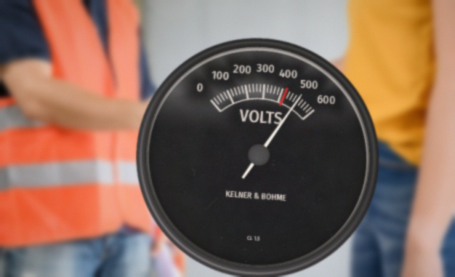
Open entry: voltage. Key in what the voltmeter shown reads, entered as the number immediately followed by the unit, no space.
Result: 500V
